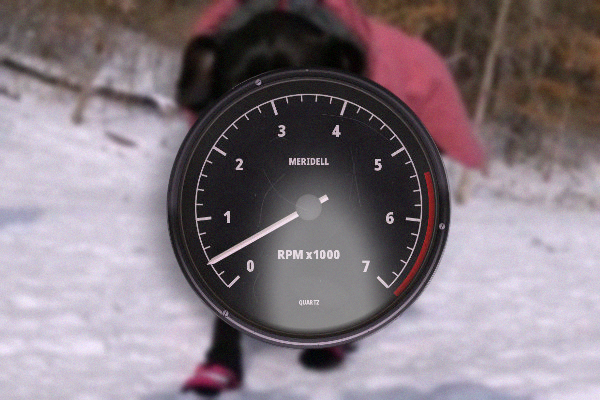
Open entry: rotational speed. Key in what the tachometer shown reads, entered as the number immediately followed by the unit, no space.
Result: 400rpm
